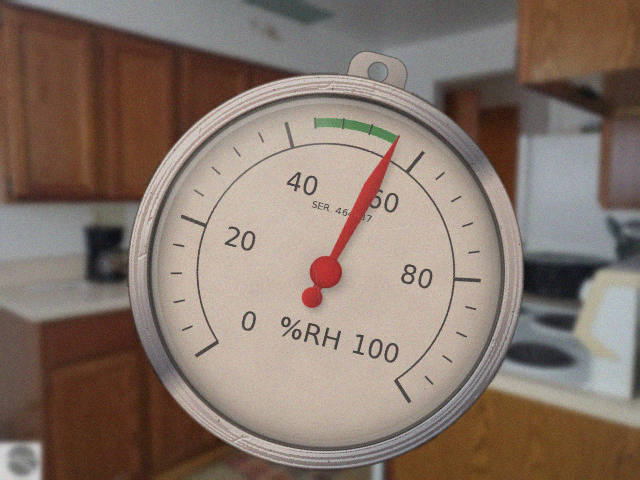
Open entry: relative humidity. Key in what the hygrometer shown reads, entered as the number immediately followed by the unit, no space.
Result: 56%
